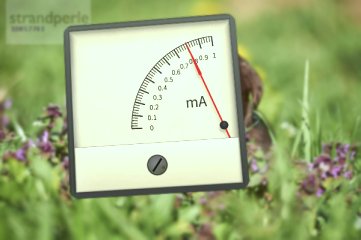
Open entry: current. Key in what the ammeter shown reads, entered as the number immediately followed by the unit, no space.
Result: 0.8mA
